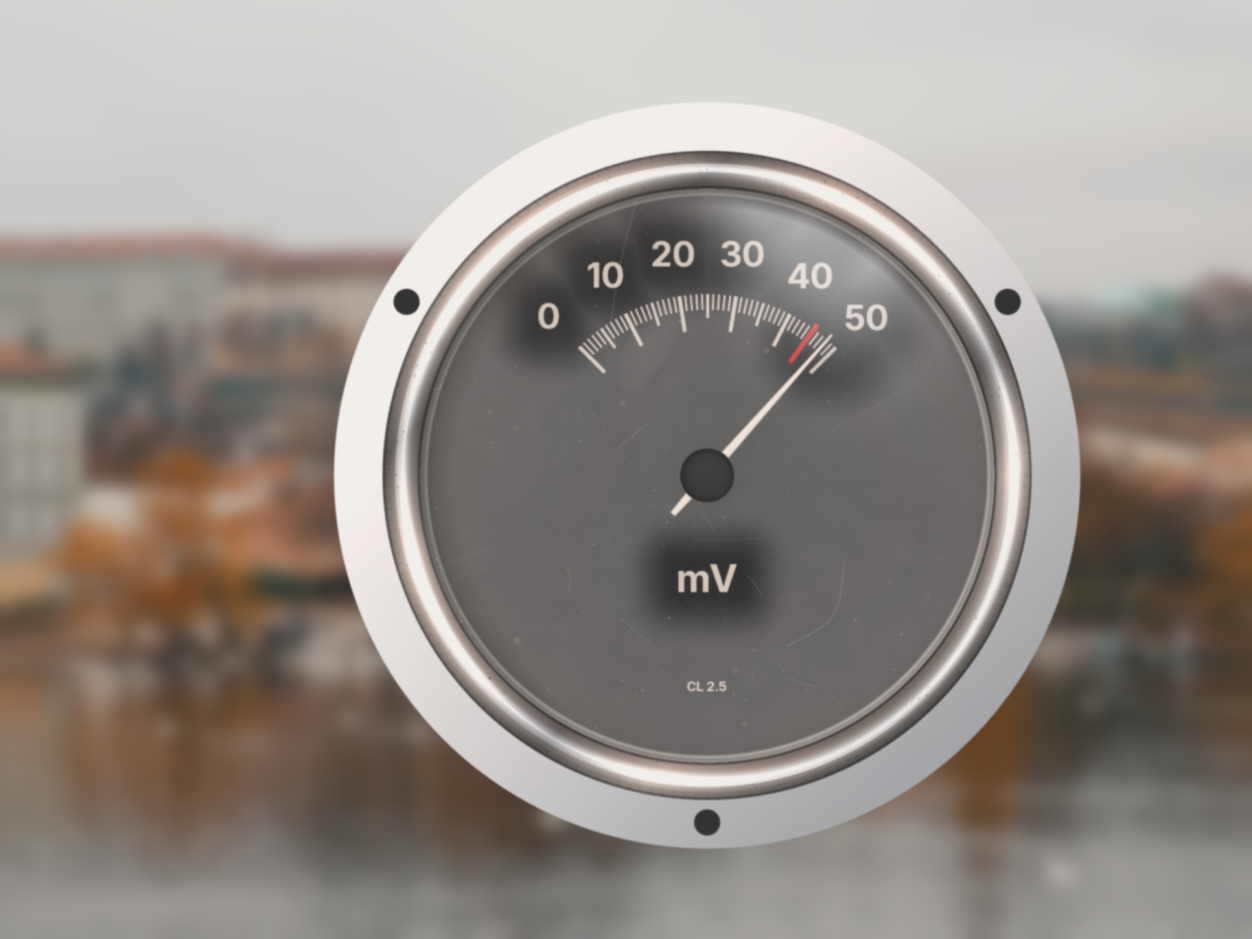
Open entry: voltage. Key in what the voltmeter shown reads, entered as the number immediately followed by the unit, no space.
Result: 48mV
